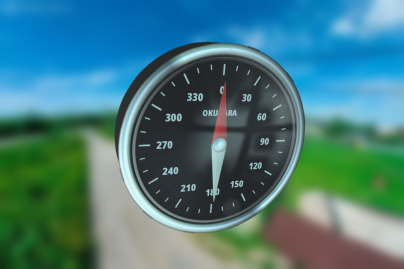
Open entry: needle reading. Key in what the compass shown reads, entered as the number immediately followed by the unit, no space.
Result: 0°
